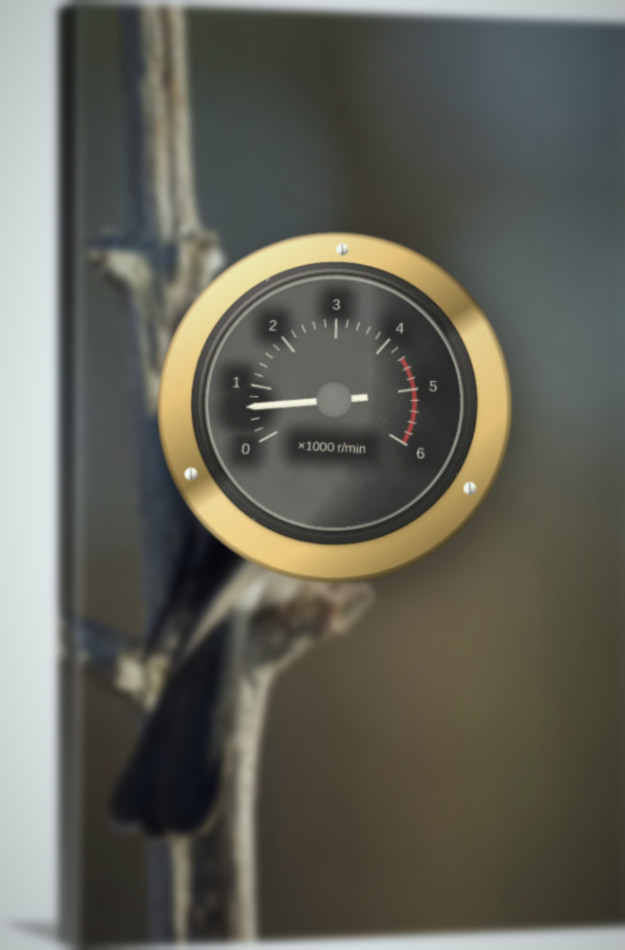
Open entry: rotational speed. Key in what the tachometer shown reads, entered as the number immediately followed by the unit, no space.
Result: 600rpm
